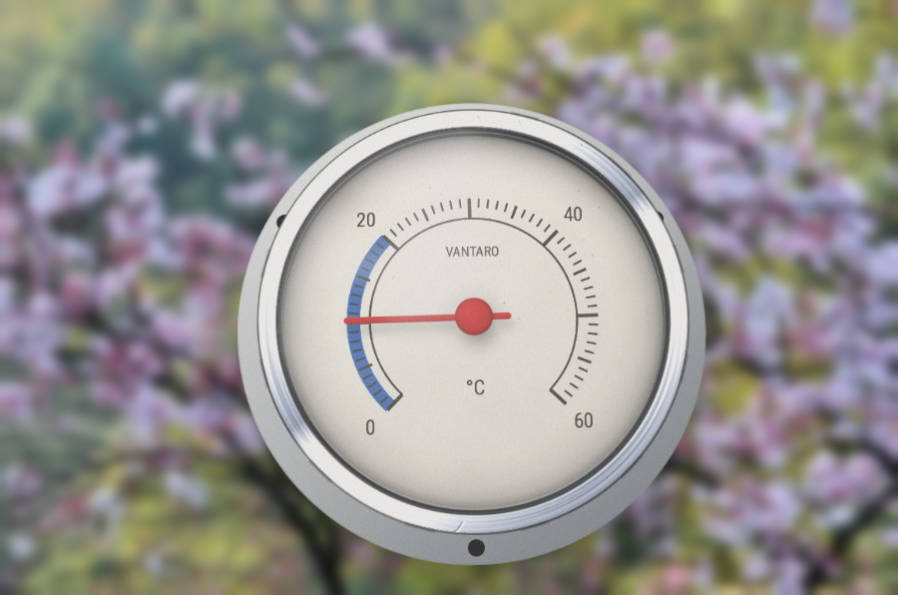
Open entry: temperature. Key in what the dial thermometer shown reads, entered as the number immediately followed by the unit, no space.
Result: 10°C
